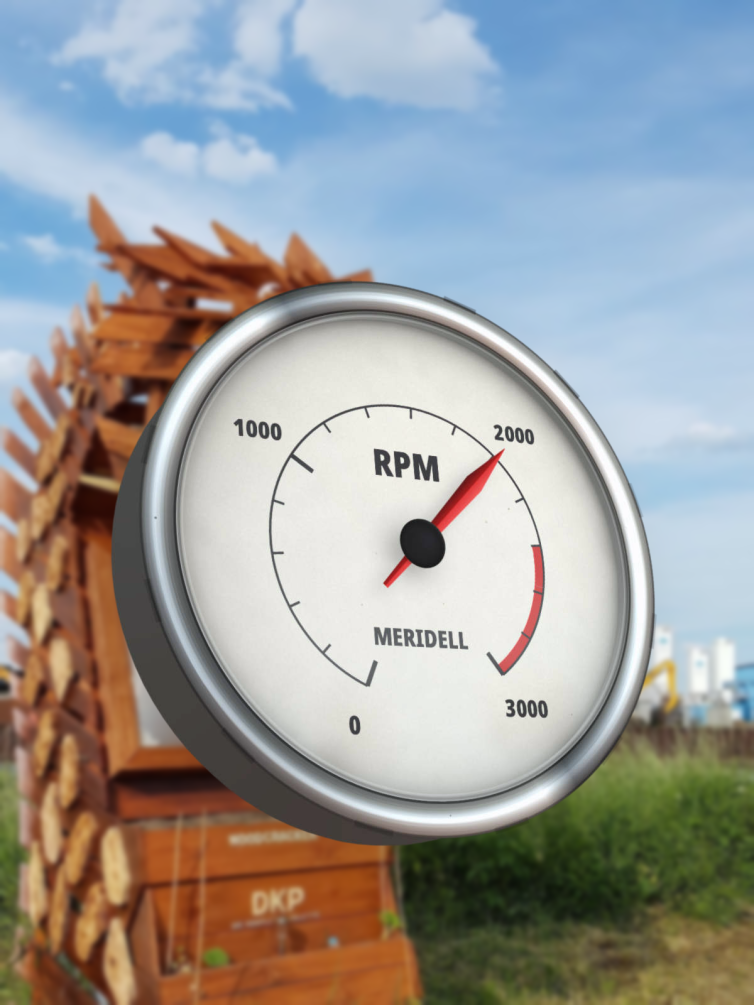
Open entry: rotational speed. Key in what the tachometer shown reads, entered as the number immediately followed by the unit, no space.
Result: 2000rpm
